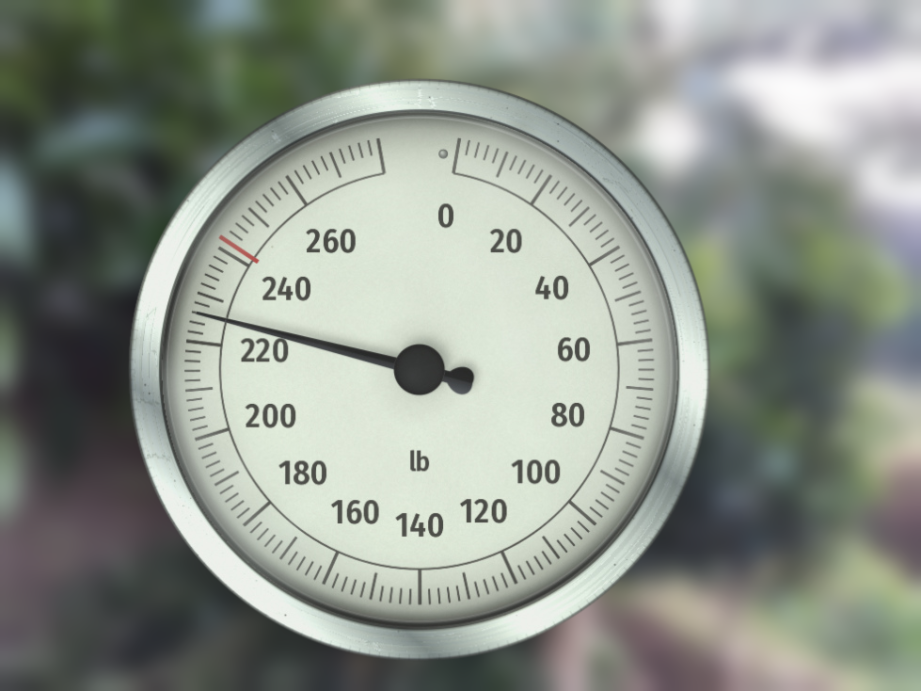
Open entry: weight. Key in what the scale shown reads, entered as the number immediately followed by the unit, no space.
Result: 226lb
